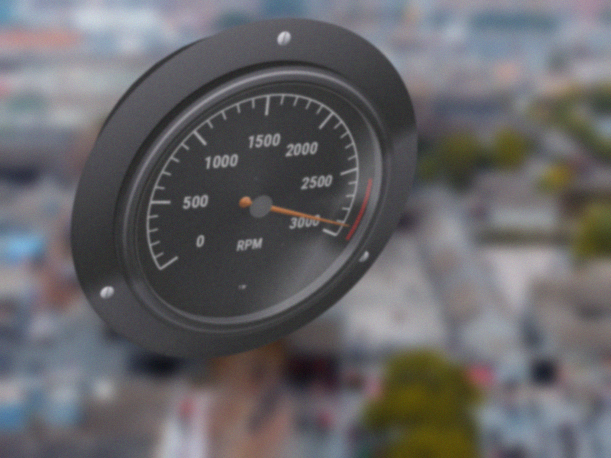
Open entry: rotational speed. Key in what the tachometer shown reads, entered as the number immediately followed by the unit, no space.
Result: 2900rpm
